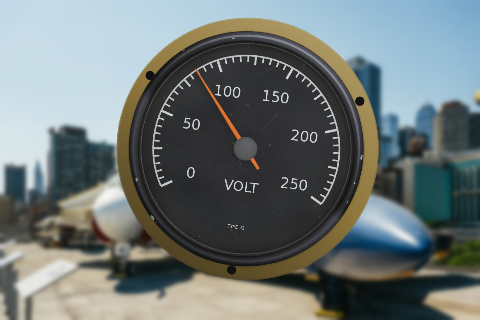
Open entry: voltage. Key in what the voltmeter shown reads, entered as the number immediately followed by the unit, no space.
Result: 85V
